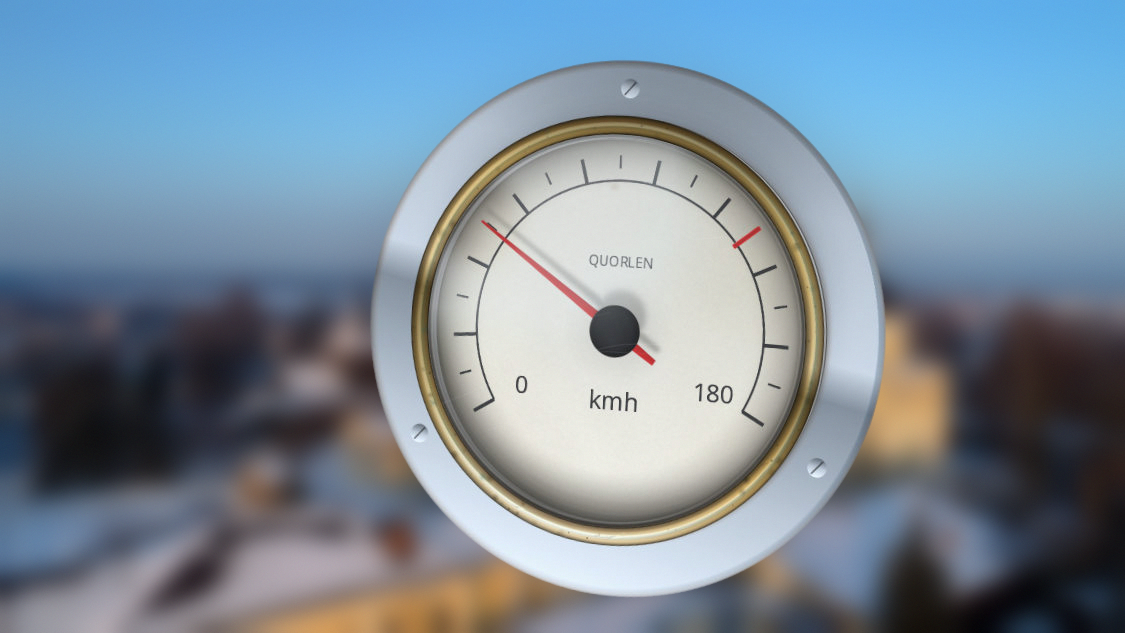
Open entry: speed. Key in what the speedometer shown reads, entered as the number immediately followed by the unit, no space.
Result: 50km/h
